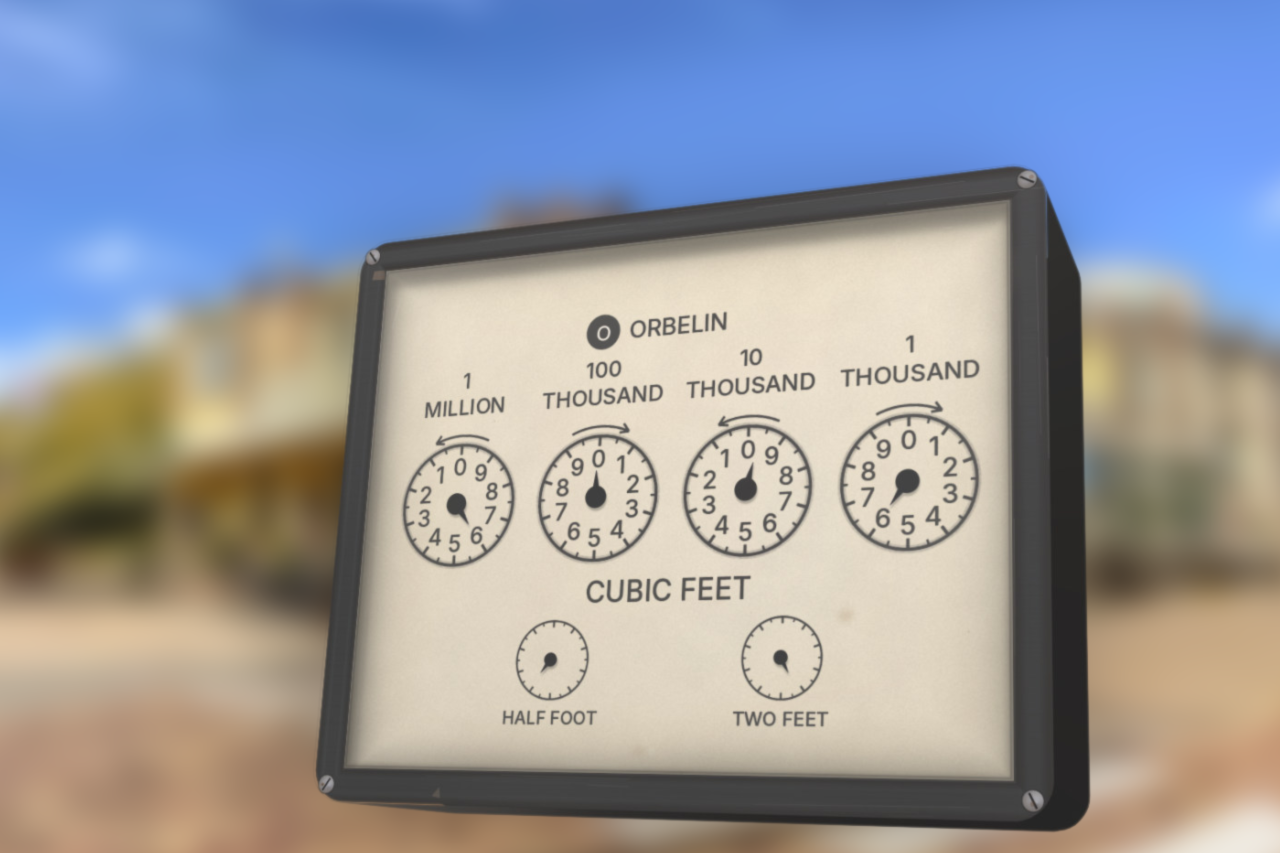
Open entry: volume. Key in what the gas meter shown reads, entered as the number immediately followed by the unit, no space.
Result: 599600ft³
